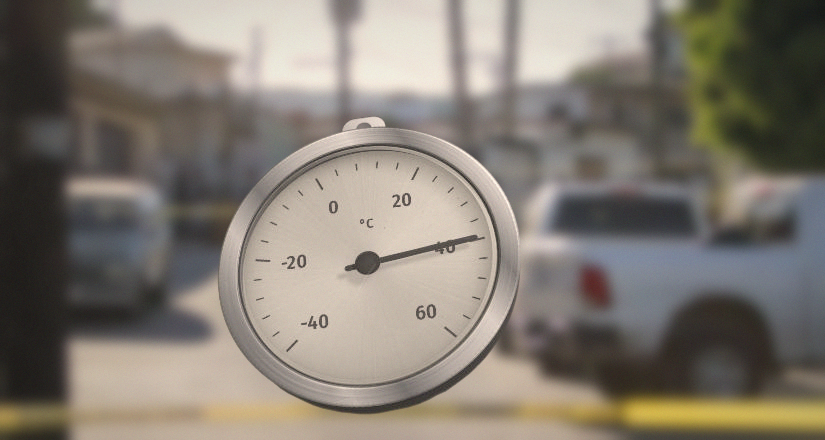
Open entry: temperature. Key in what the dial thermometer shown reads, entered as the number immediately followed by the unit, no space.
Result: 40°C
